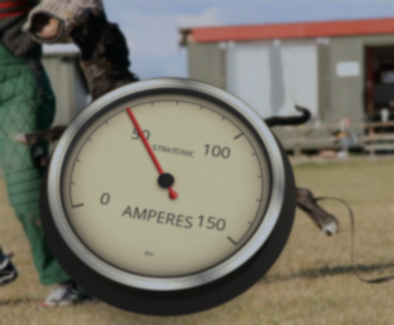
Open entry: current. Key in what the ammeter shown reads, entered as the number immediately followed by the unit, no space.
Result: 50A
